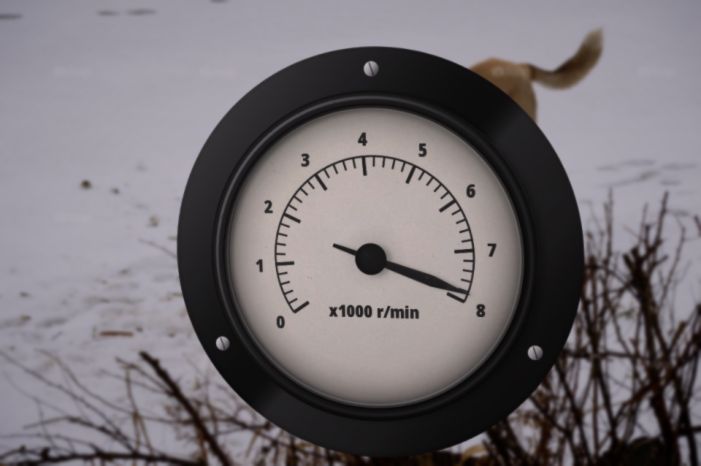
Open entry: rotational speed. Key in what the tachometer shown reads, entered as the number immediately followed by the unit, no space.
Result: 7800rpm
